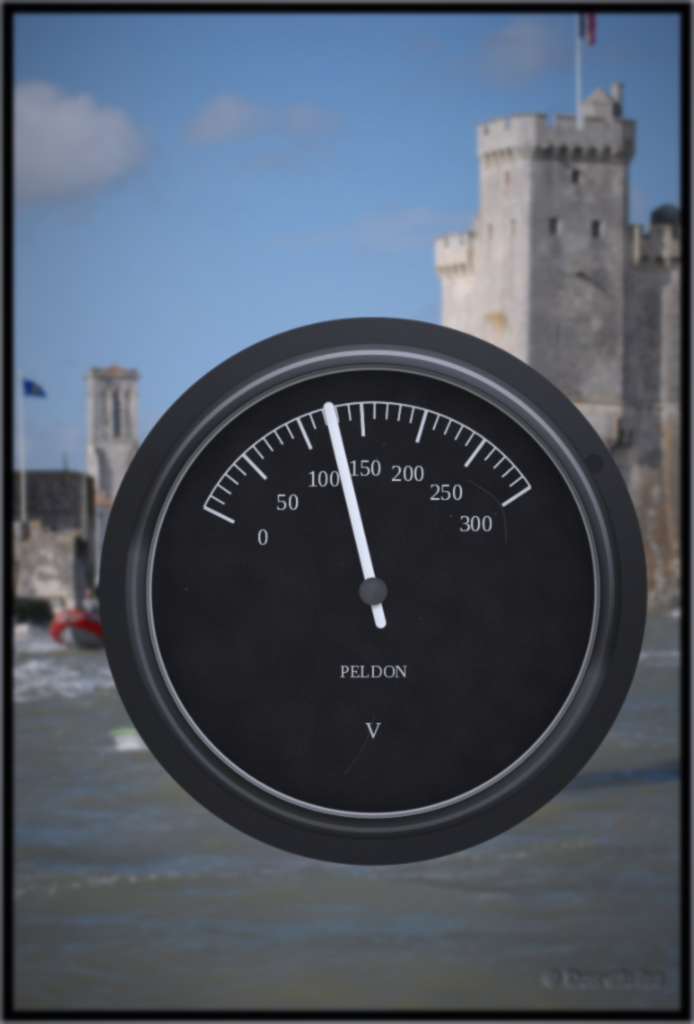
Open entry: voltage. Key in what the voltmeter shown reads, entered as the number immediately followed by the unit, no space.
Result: 125V
